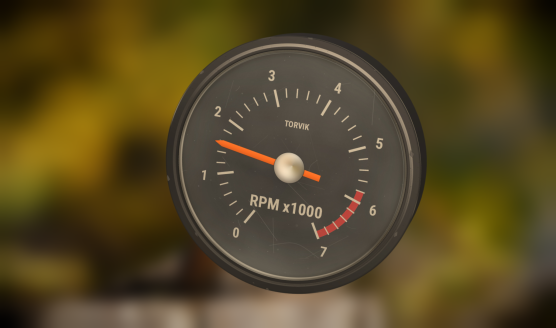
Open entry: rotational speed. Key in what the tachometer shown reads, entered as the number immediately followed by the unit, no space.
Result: 1600rpm
